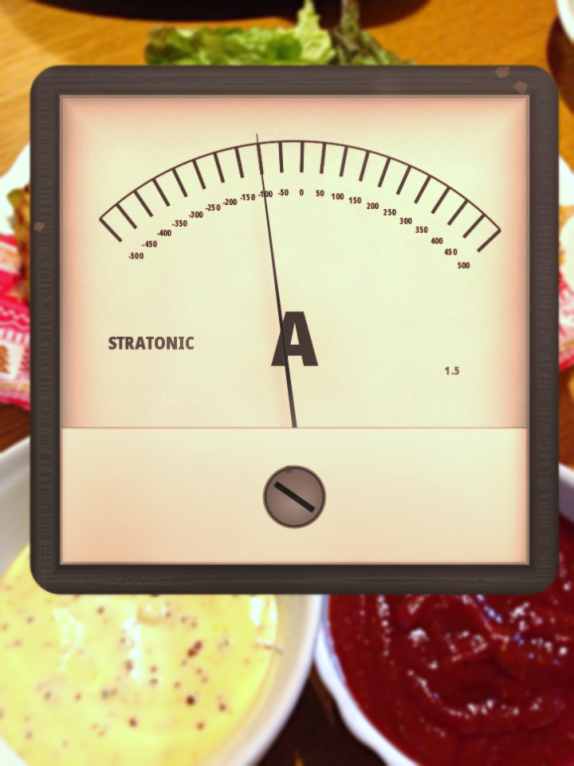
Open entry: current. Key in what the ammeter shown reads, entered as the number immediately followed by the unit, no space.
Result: -100A
